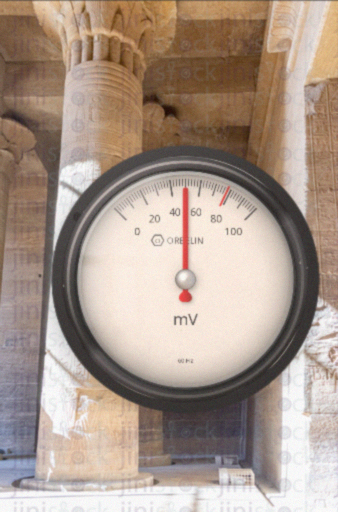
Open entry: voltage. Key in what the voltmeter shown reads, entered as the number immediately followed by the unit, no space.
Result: 50mV
